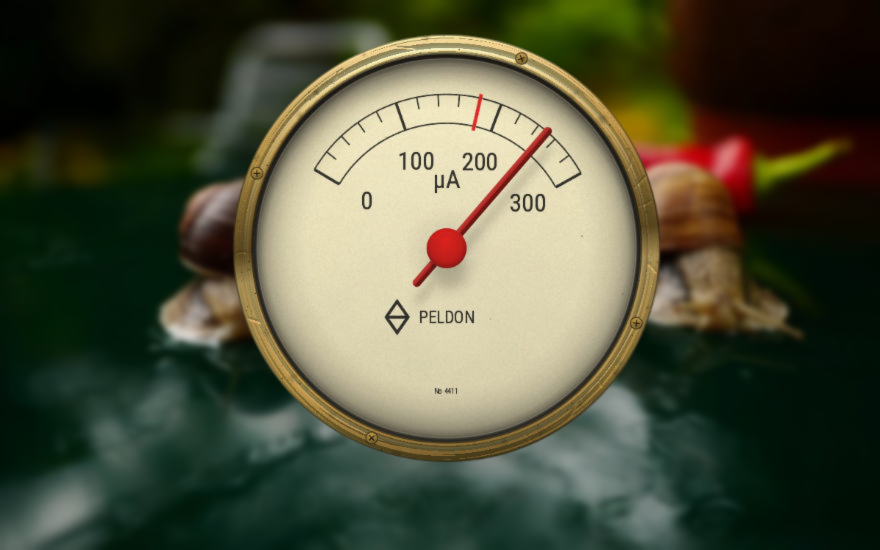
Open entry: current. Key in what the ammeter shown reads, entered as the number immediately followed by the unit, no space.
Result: 250µA
